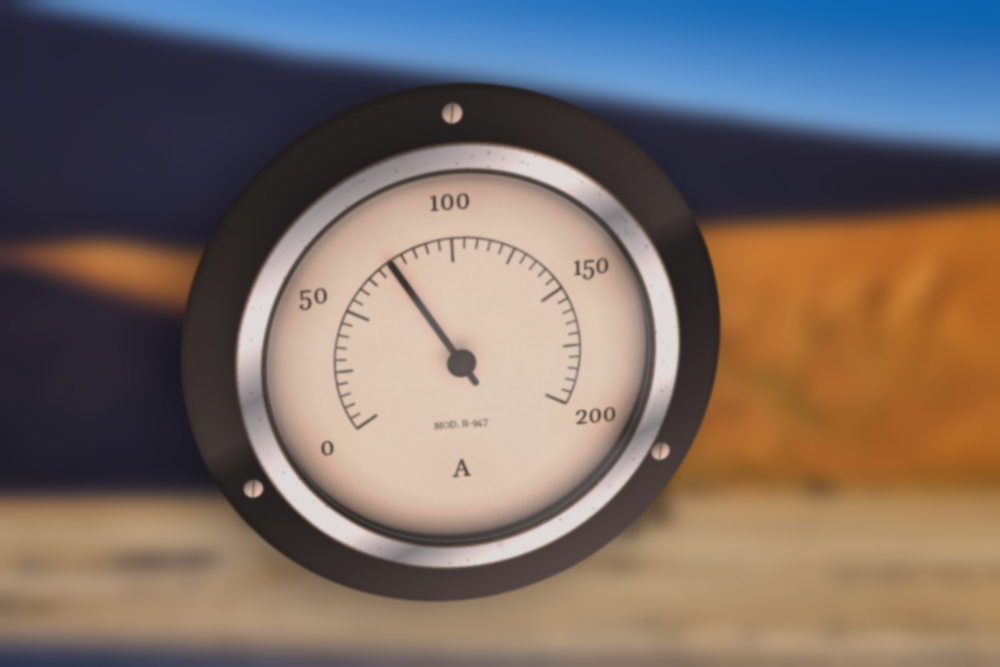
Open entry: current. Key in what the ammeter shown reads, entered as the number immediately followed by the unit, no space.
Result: 75A
